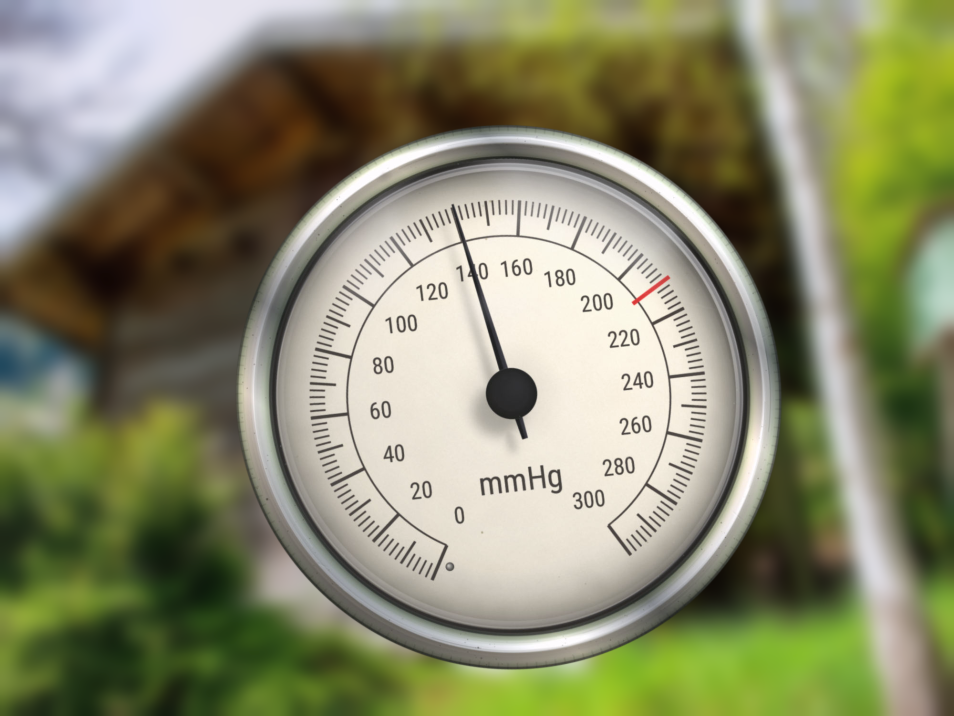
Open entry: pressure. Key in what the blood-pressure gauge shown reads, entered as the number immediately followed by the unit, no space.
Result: 140mmHg
